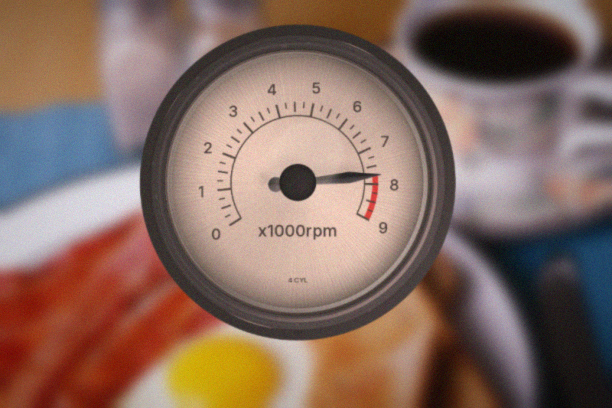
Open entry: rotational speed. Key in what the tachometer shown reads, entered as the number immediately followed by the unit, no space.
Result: 7750rpm
